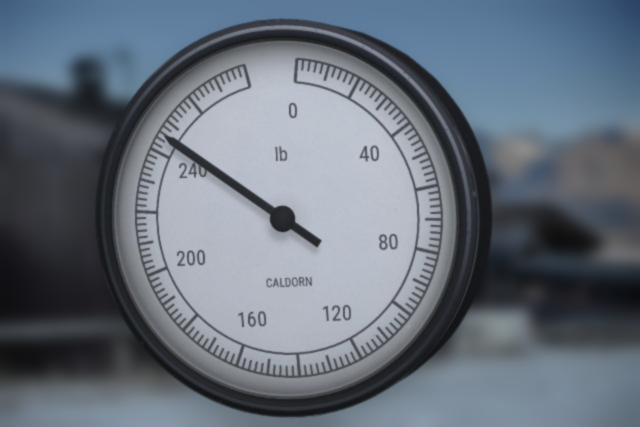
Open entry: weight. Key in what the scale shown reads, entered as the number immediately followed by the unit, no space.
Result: 246lb
